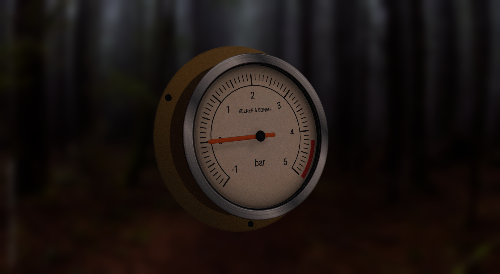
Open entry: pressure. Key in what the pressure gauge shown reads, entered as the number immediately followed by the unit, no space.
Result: 0bar
